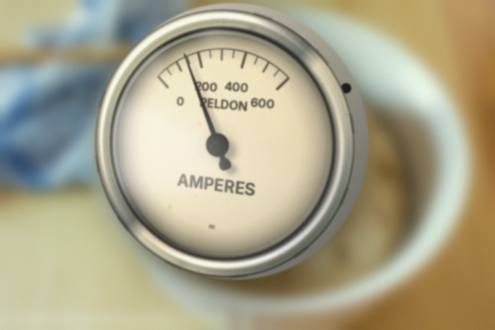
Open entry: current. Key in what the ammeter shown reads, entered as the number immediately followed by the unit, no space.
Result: 150A
